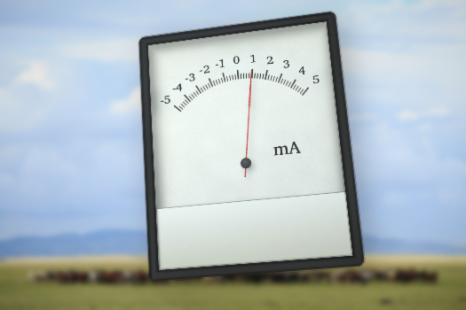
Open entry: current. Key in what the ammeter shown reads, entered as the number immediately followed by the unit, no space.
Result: 1mA
